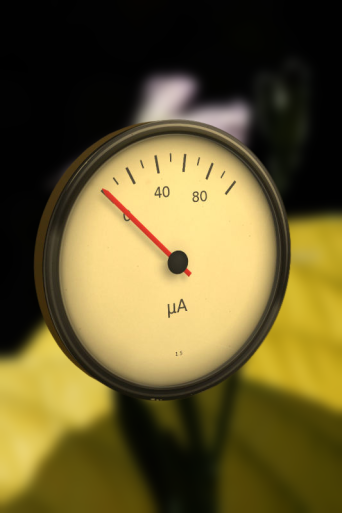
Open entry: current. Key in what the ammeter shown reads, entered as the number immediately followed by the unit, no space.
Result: 0µA
